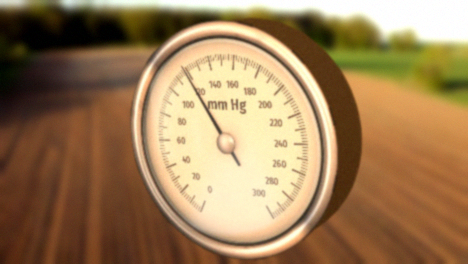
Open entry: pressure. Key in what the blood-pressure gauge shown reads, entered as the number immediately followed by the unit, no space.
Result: 120mmHg
